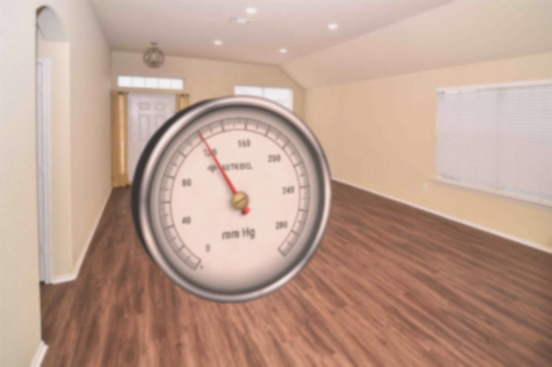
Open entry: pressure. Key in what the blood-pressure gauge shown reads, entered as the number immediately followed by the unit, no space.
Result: 120mmHg
